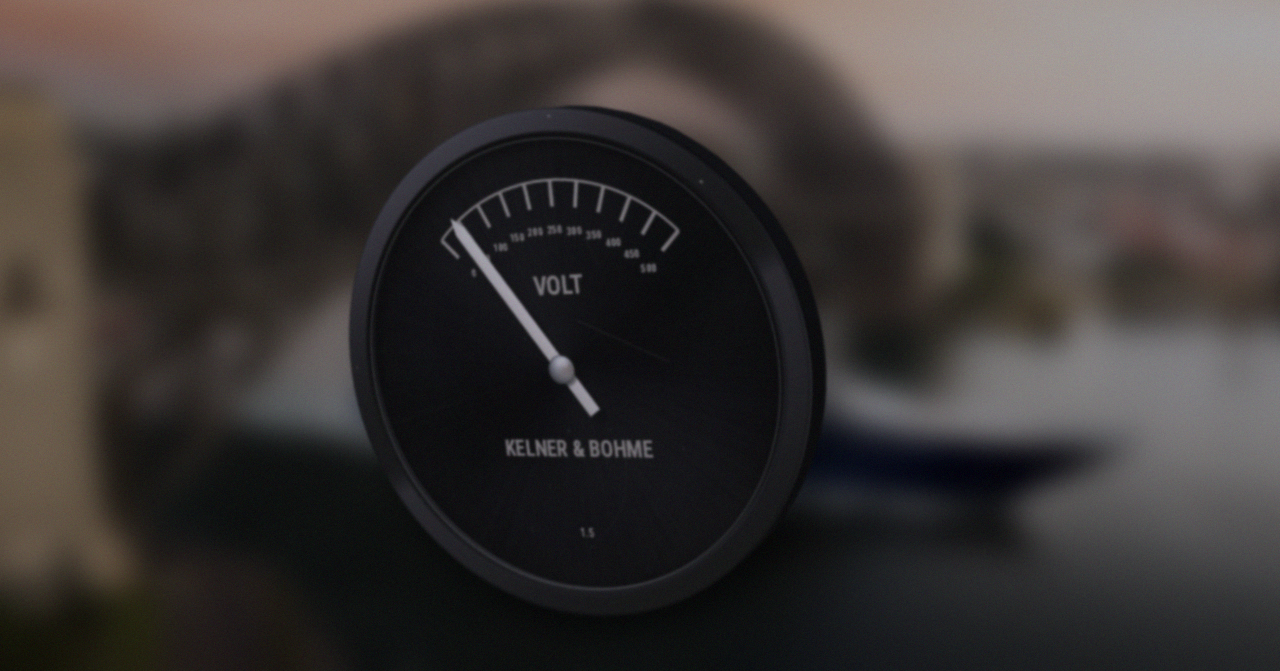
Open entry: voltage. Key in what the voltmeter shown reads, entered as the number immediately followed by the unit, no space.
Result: 50V
